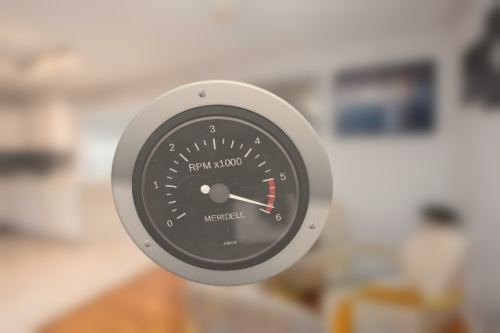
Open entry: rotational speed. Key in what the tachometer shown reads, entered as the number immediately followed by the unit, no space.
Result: 5750rpm
